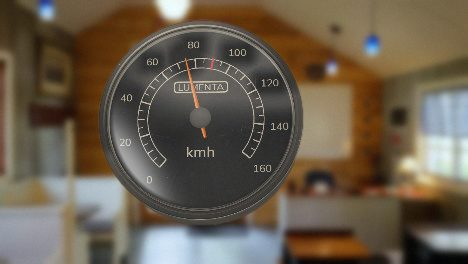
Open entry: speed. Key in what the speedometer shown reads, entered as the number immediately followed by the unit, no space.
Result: 75km/h
